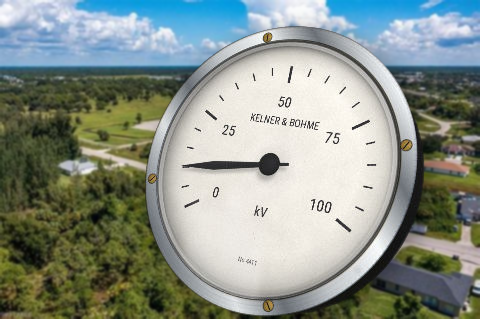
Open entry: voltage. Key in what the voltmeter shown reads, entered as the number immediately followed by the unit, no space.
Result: 10kV
